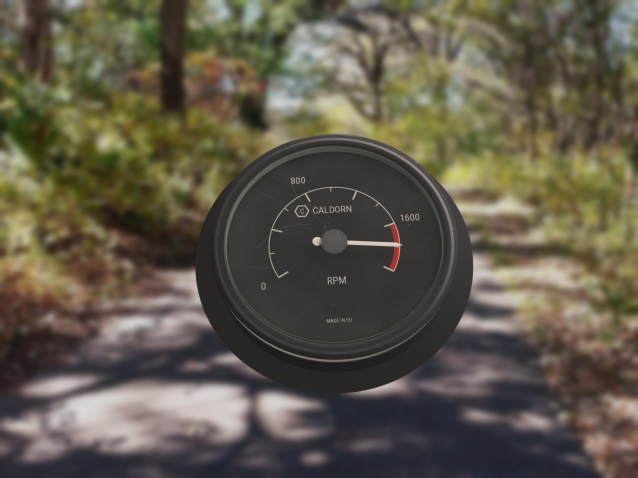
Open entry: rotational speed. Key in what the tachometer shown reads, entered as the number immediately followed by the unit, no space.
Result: 1800rpm
